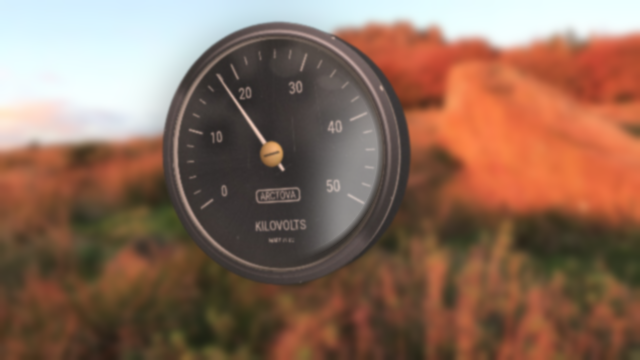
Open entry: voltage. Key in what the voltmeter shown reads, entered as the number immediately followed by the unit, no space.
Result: 18kV
